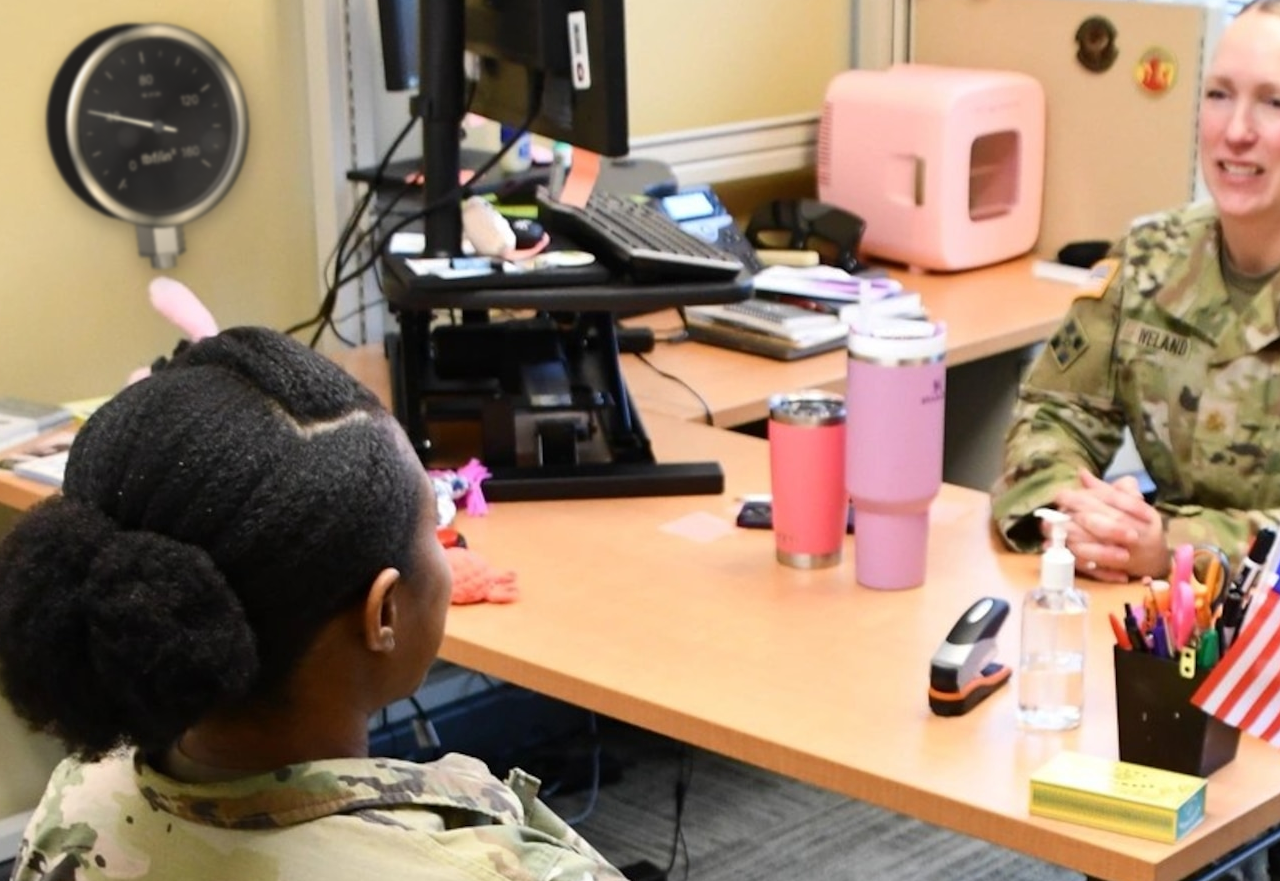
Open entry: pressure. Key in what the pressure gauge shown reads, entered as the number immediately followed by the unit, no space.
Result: 40psi
